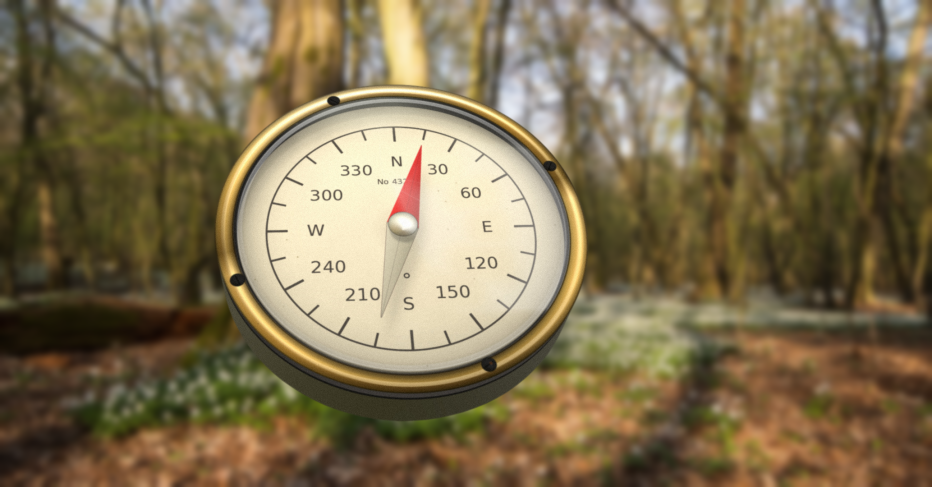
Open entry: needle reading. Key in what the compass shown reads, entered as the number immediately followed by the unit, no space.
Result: 15°
